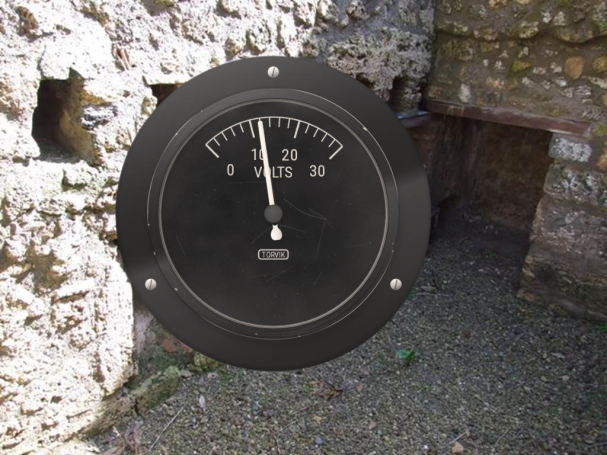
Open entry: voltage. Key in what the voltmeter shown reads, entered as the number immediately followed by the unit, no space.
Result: 12V
